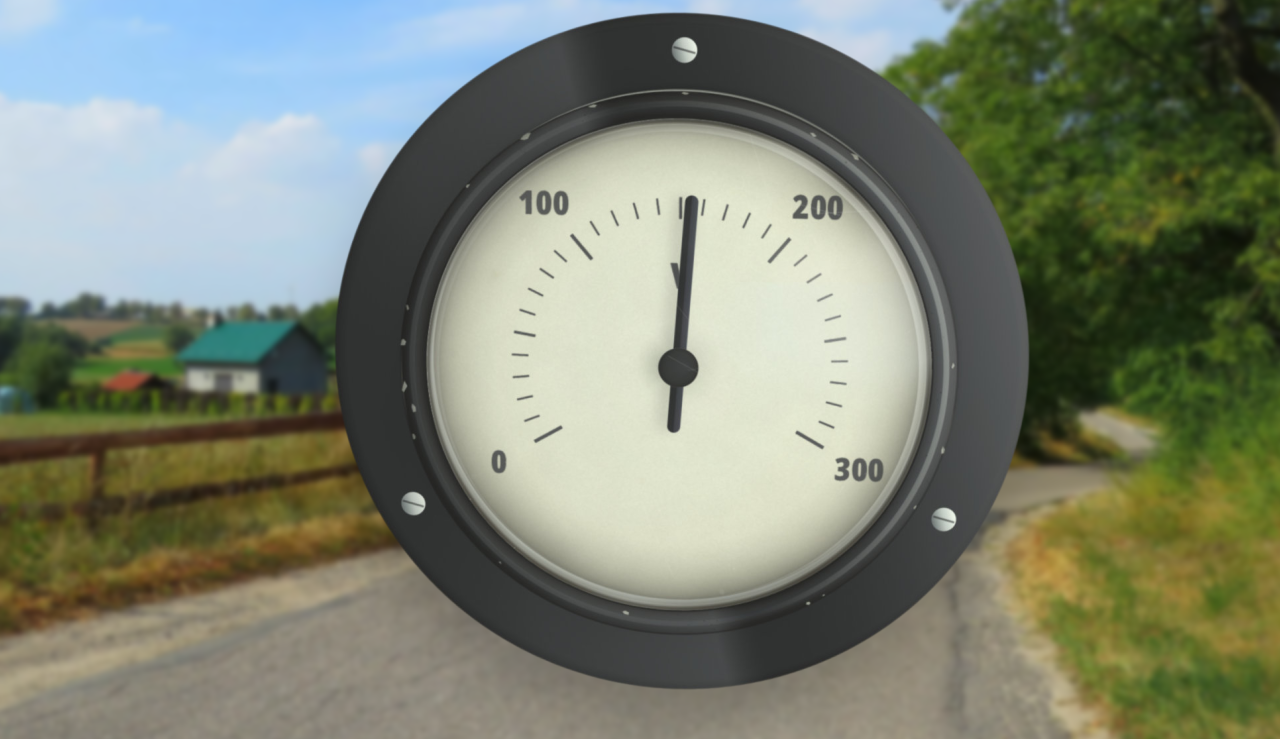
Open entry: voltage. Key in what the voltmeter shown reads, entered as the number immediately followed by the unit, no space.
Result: 155V
